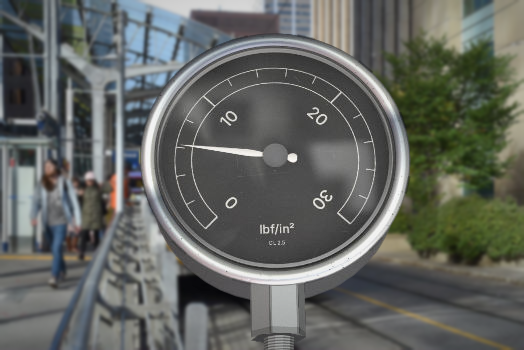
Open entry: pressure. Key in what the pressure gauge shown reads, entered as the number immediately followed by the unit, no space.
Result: 6psi
